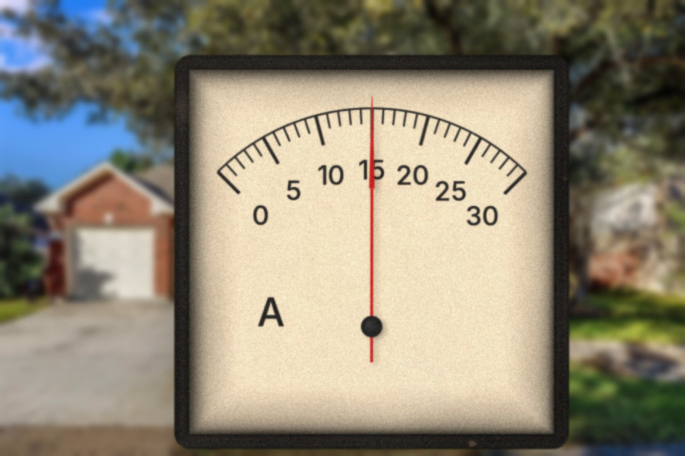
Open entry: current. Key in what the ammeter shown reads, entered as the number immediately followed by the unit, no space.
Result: 15A
